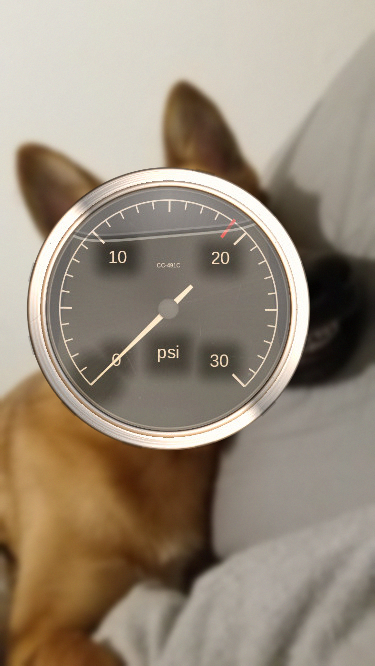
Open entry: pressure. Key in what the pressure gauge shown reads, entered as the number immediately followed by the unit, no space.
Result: 0psi
